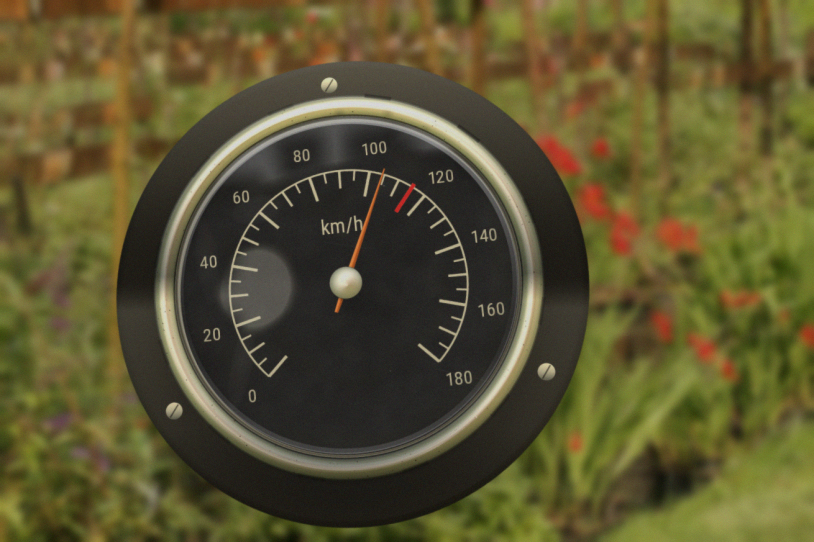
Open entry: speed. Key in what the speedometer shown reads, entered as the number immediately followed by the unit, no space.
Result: 105km/h
